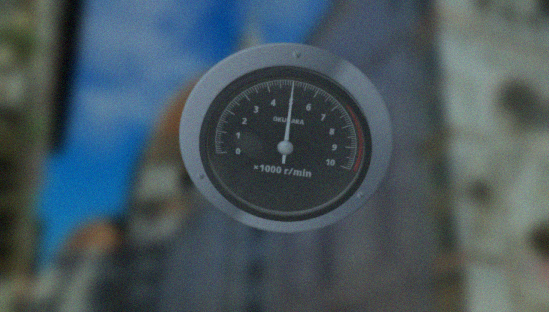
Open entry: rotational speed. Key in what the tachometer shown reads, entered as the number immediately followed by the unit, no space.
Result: 5000rpm
